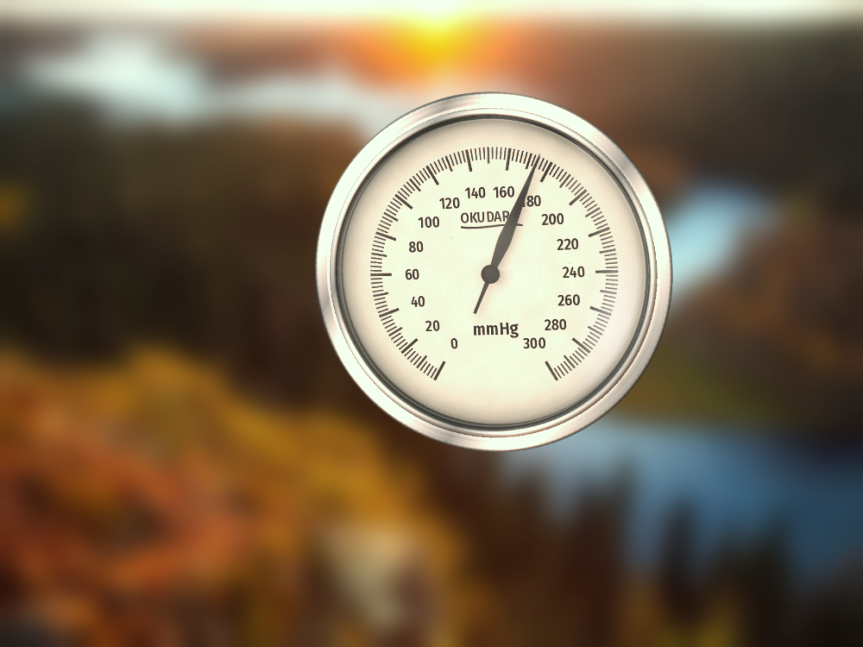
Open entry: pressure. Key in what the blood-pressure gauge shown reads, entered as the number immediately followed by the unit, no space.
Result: 174mmHg
